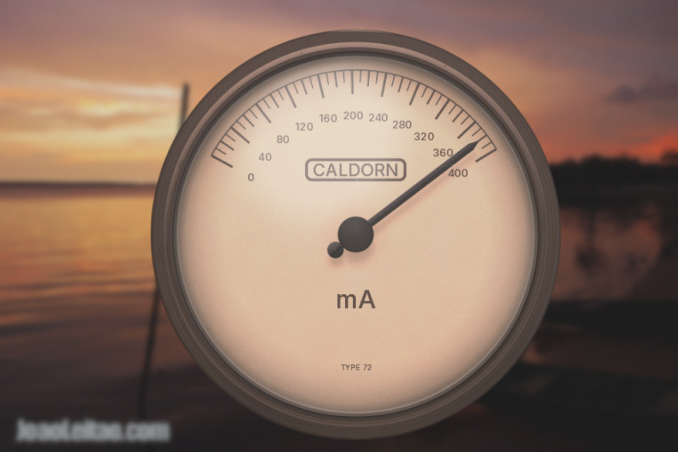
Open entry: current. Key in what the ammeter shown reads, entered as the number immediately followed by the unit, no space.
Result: 380mA
